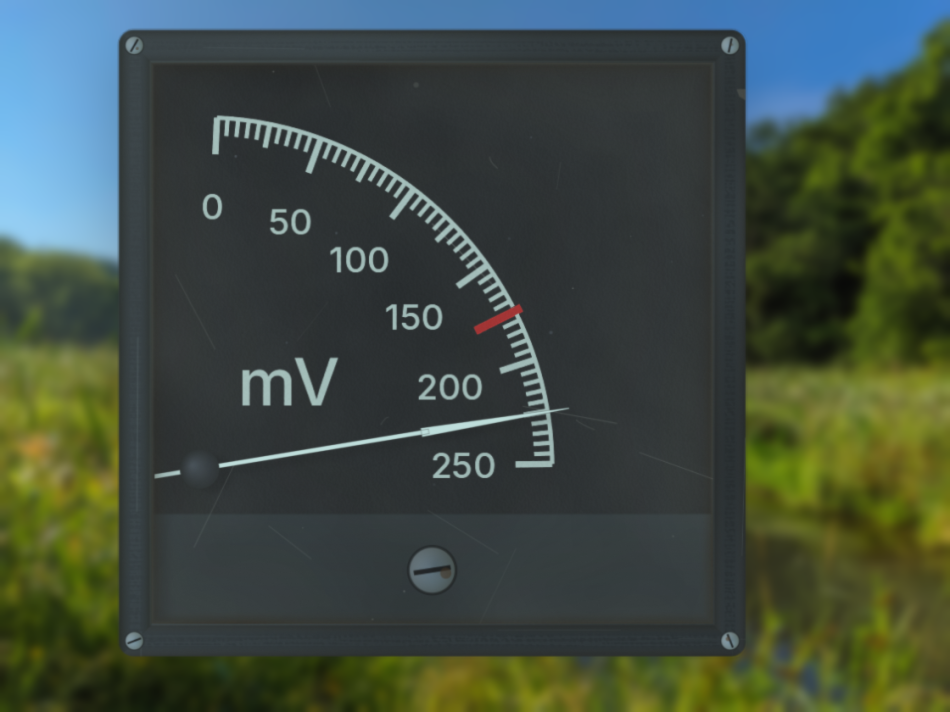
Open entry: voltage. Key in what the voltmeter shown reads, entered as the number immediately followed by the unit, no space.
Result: 225mV
